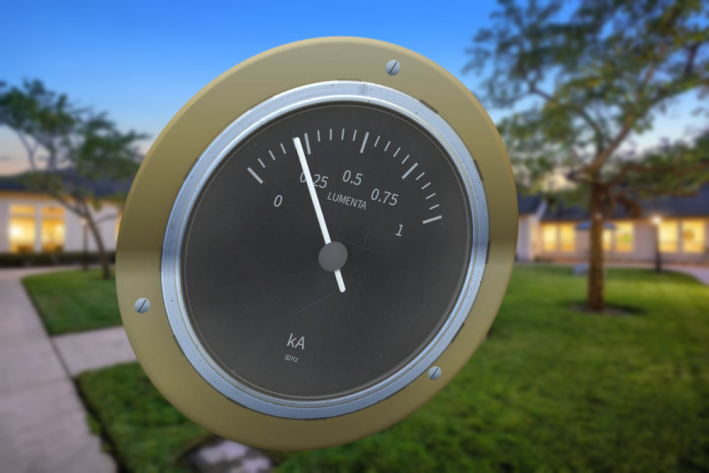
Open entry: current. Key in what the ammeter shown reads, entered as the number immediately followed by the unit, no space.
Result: 0.2kA
